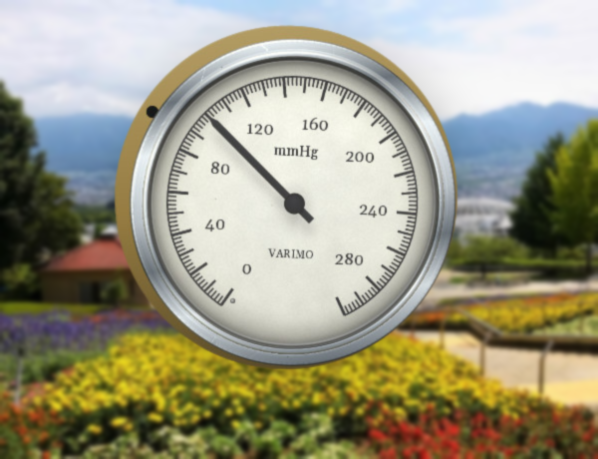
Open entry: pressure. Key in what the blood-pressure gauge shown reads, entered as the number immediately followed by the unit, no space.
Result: 100mmHg
